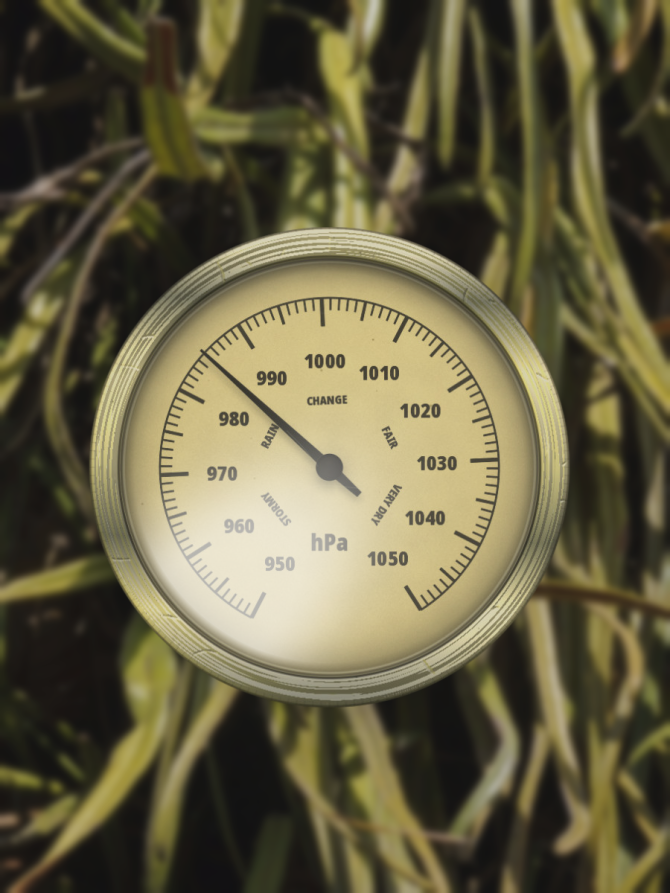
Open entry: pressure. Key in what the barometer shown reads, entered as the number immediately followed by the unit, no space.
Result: 985hPa
